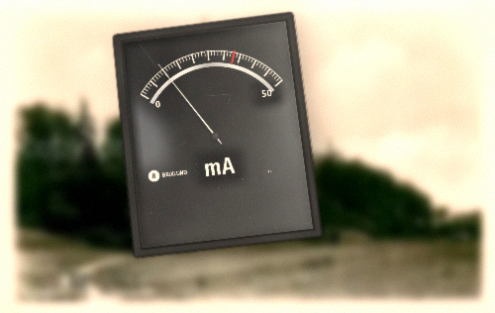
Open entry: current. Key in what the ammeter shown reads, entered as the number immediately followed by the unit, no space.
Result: 10mA
